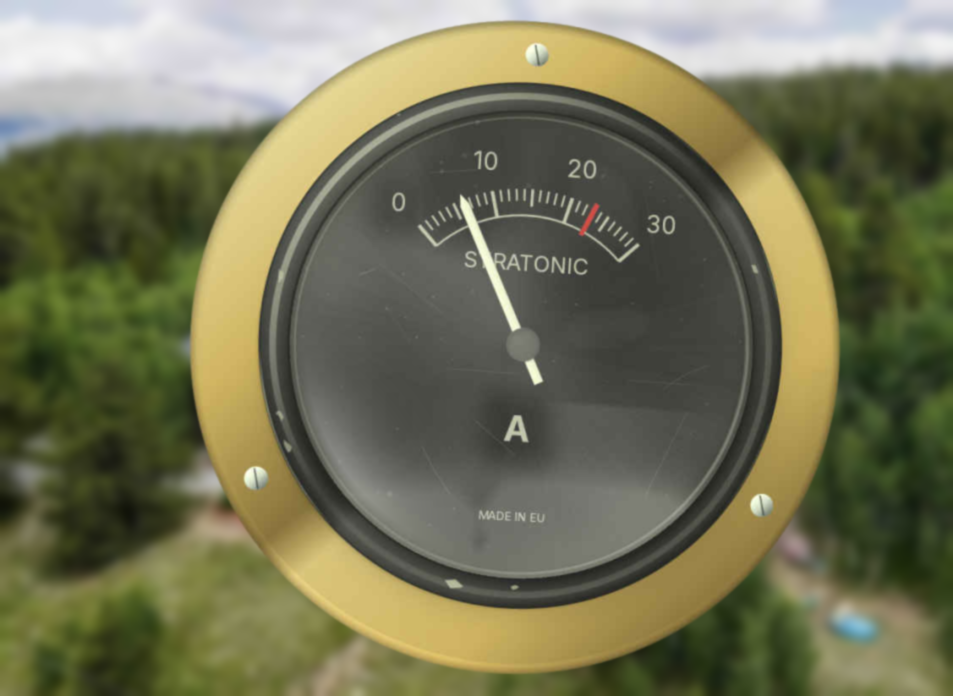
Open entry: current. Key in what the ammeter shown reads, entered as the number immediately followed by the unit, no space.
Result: 6A
